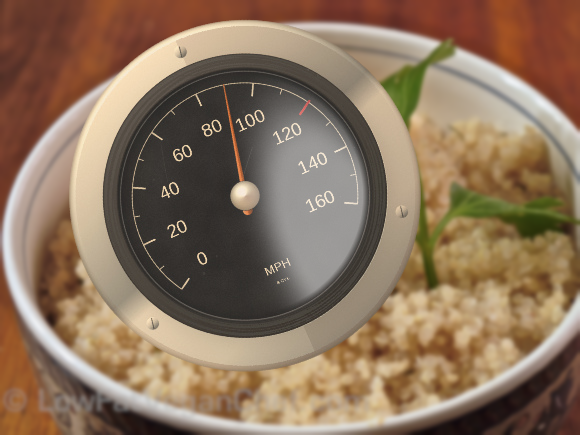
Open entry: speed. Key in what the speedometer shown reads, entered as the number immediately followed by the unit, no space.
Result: 90mph
